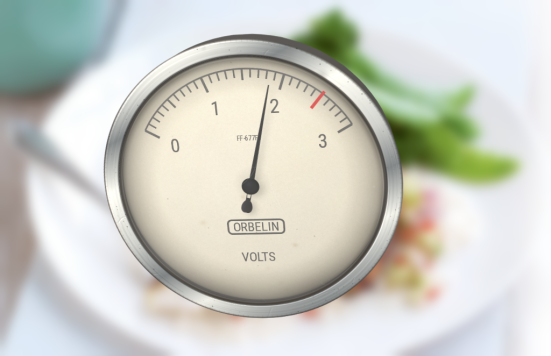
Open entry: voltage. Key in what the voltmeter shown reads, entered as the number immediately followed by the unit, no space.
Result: 1.85V
